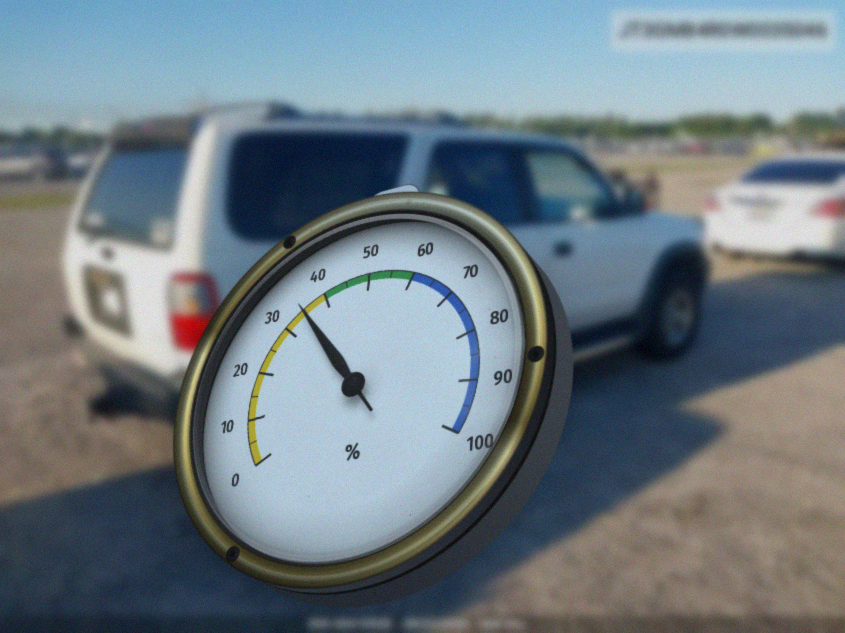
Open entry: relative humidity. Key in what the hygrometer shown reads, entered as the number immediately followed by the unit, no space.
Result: 35%
